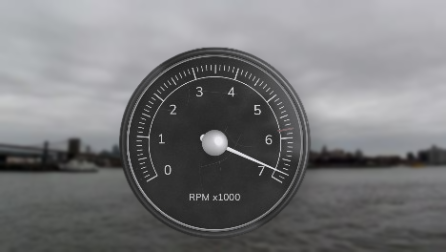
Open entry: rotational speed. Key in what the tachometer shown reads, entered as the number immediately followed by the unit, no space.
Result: 6800rpm
